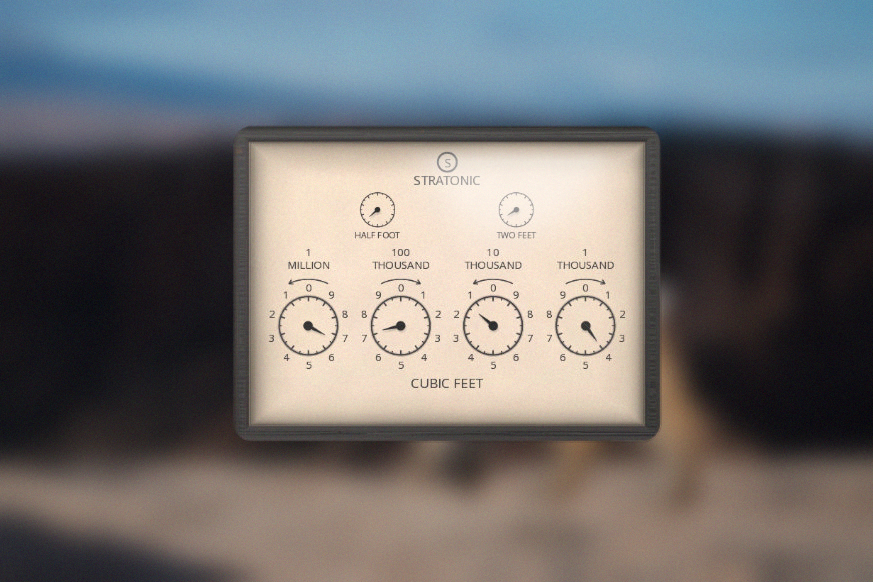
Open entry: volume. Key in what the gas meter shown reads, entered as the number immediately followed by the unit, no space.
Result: 671400ft³
